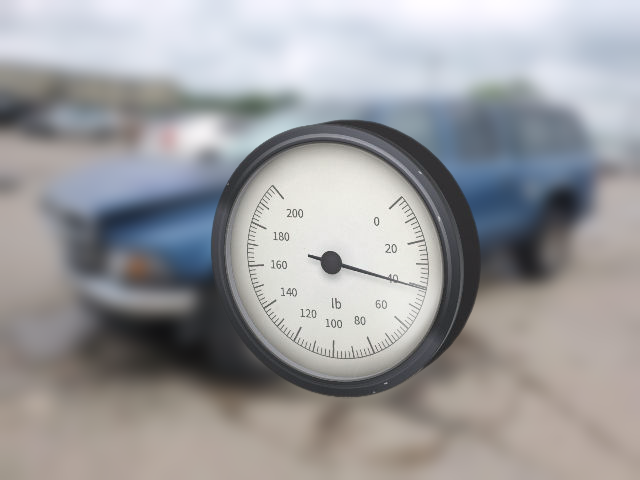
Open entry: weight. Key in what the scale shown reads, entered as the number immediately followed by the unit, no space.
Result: 40lb
